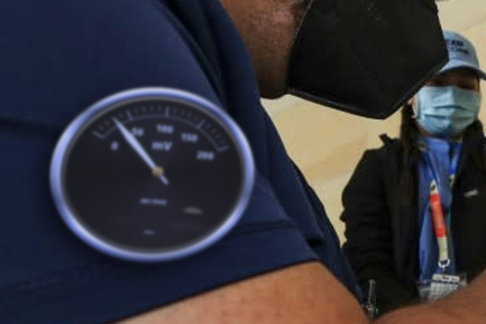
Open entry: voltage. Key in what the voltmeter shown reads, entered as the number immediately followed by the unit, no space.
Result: 30mV
